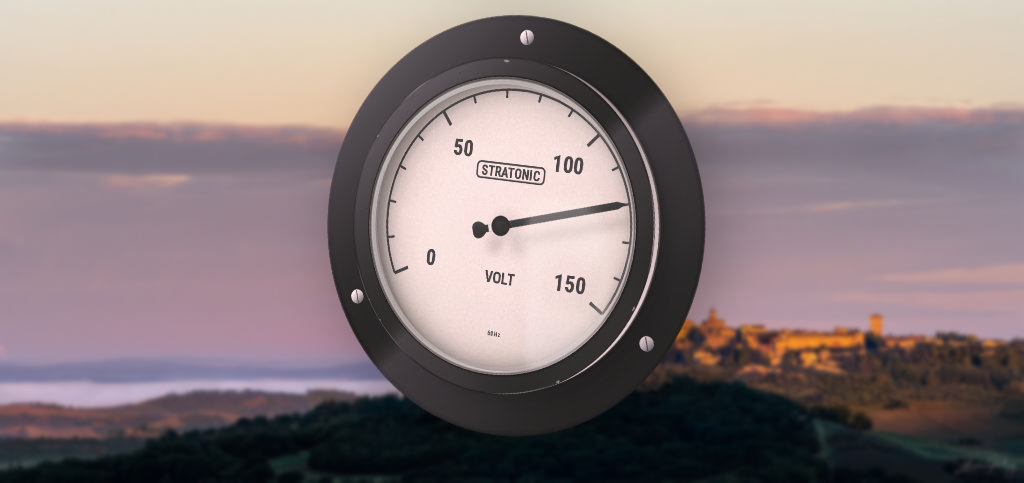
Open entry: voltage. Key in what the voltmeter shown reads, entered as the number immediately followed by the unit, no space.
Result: 120V
